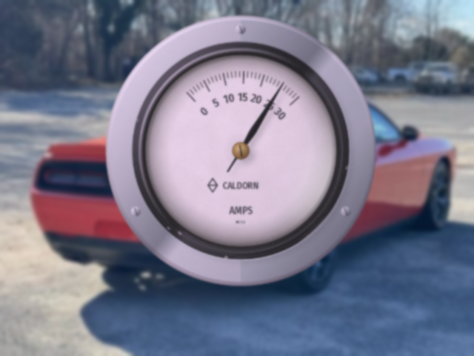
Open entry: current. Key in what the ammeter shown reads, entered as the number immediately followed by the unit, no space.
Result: 25A
